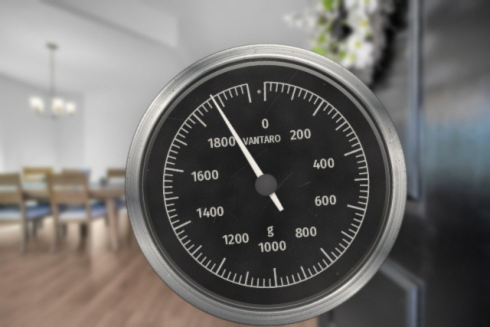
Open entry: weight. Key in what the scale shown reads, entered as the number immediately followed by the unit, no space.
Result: 1880g
